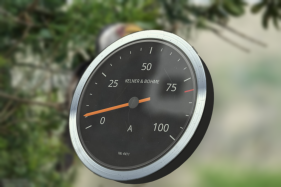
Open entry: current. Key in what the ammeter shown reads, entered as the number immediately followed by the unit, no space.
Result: 5A
